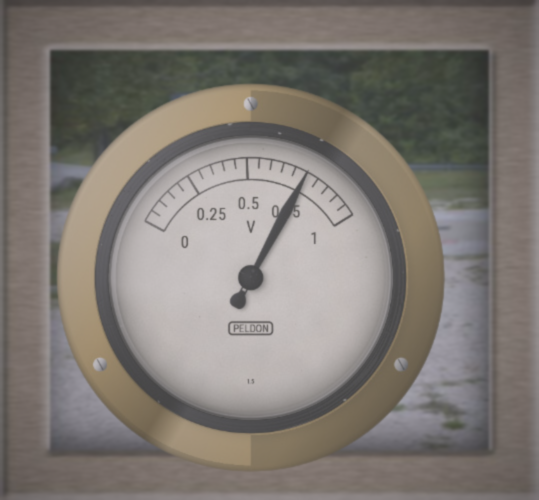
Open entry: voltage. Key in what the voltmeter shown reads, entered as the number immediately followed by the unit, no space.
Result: 0.75V
